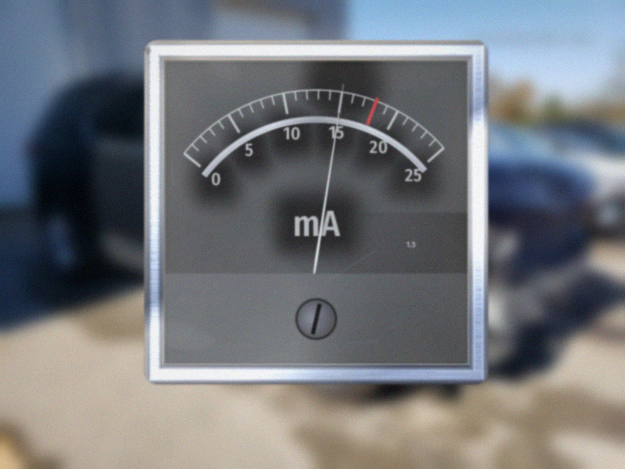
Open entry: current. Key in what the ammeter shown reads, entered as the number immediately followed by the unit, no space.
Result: 15mA
